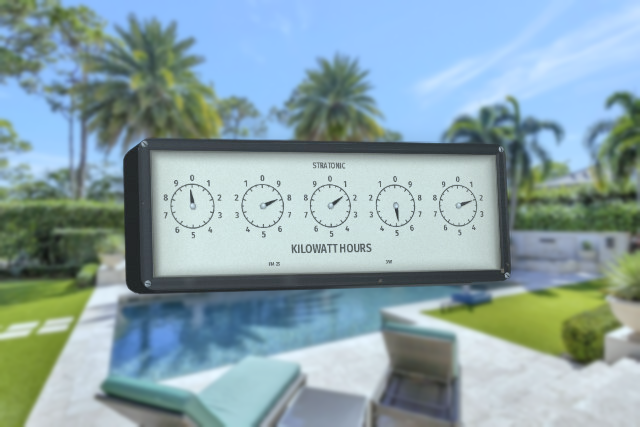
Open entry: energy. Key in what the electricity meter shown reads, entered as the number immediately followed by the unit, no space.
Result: 98152kWh
